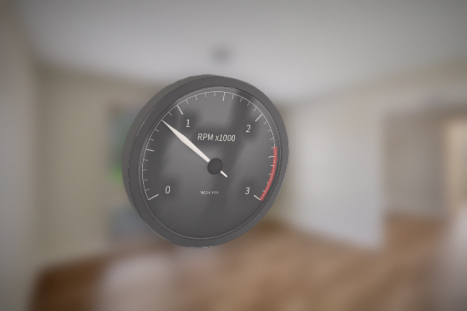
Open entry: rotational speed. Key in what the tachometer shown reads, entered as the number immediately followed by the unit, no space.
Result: 800rpm
